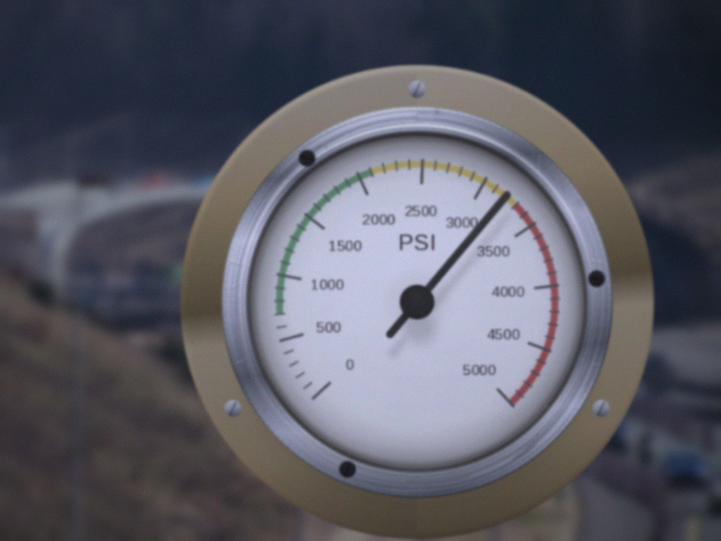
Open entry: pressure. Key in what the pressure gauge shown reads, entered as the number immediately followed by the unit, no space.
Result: 3200psi
